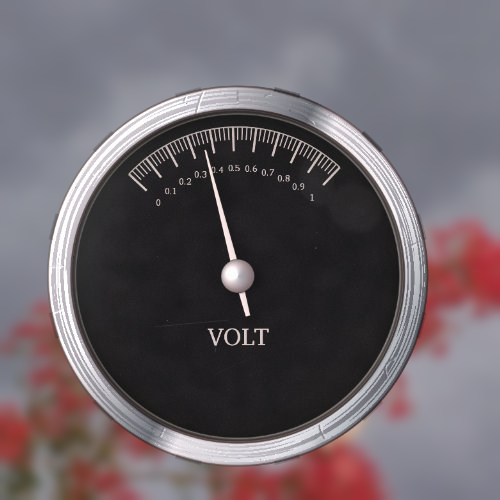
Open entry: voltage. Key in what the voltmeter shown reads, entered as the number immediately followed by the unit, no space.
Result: 0.36V
